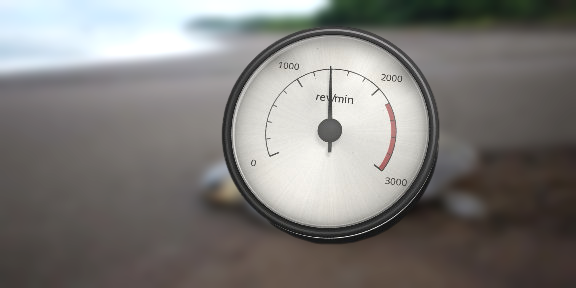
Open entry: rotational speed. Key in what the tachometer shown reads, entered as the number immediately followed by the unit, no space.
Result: 1400rpm
